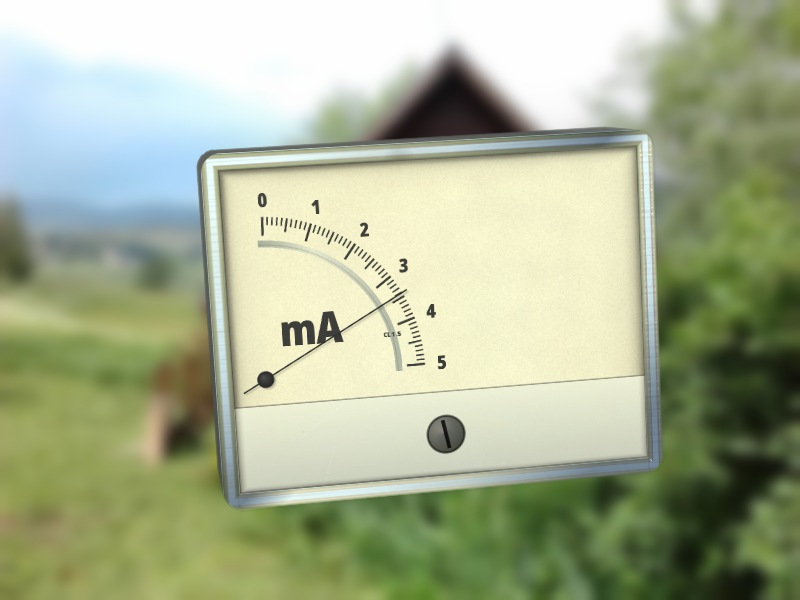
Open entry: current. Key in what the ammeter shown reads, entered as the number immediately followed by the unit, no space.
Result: 3.4mA
